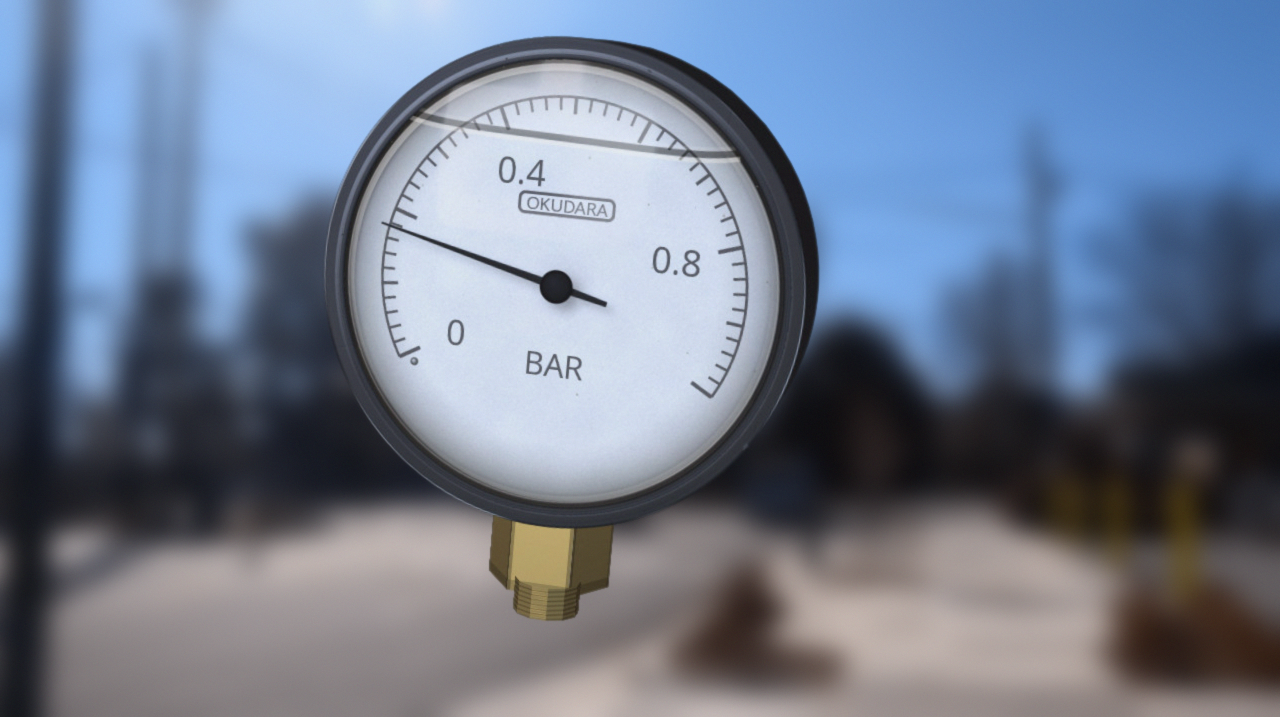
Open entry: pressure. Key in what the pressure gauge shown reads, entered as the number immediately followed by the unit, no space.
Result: 0.18bar
